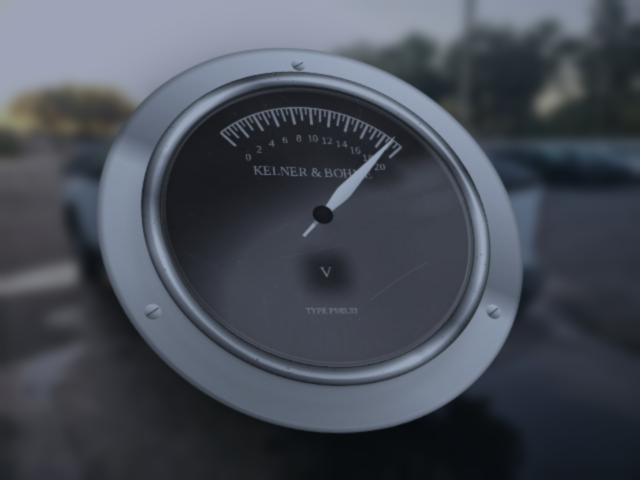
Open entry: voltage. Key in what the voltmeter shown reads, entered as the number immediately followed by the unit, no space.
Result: 19V
